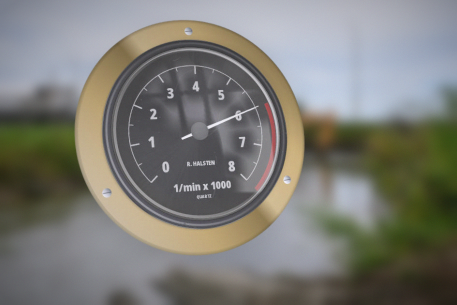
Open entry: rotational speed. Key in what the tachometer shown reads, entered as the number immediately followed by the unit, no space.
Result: 6000rpm
